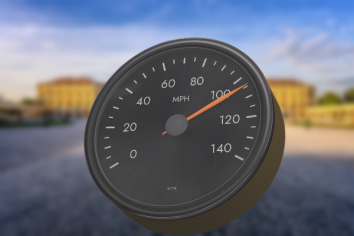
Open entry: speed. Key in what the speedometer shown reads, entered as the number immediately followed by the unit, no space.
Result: 105mph
